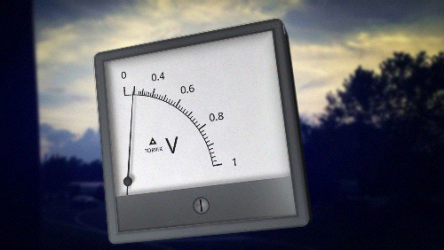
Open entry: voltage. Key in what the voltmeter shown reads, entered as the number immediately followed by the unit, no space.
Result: 0.2V
